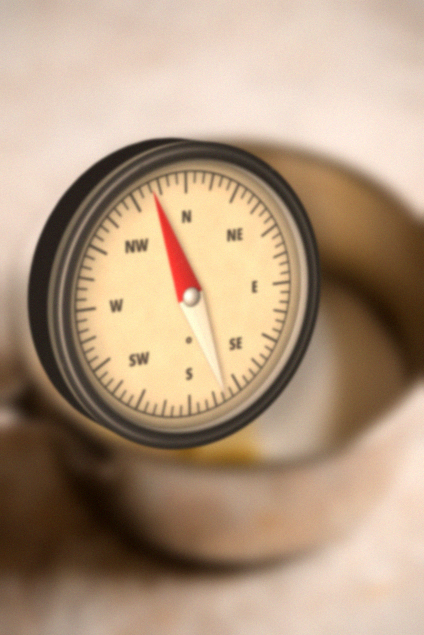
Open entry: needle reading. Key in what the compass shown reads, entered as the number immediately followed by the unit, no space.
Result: 340°
